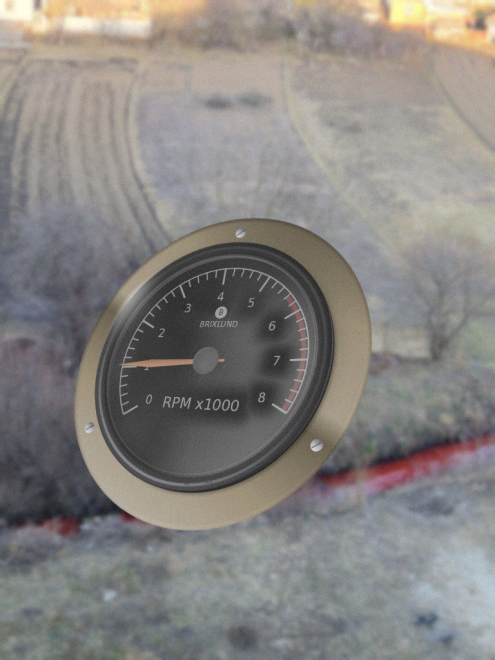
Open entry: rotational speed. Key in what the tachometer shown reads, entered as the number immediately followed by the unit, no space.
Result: 1000rpm
